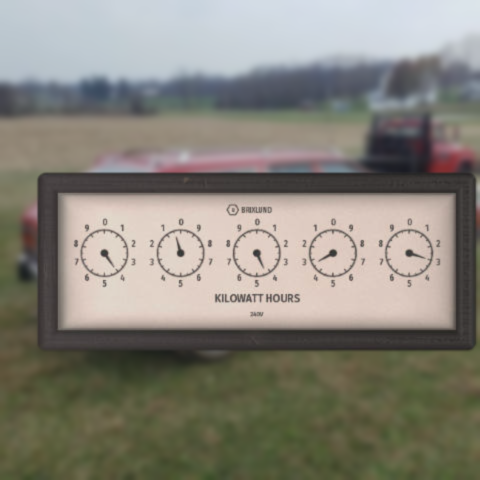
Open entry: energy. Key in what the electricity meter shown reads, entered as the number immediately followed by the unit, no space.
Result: 40433kWh
